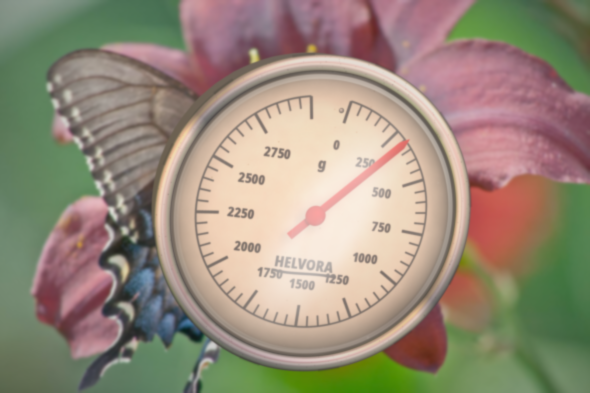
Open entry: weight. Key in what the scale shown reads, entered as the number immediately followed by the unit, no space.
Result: 300g
